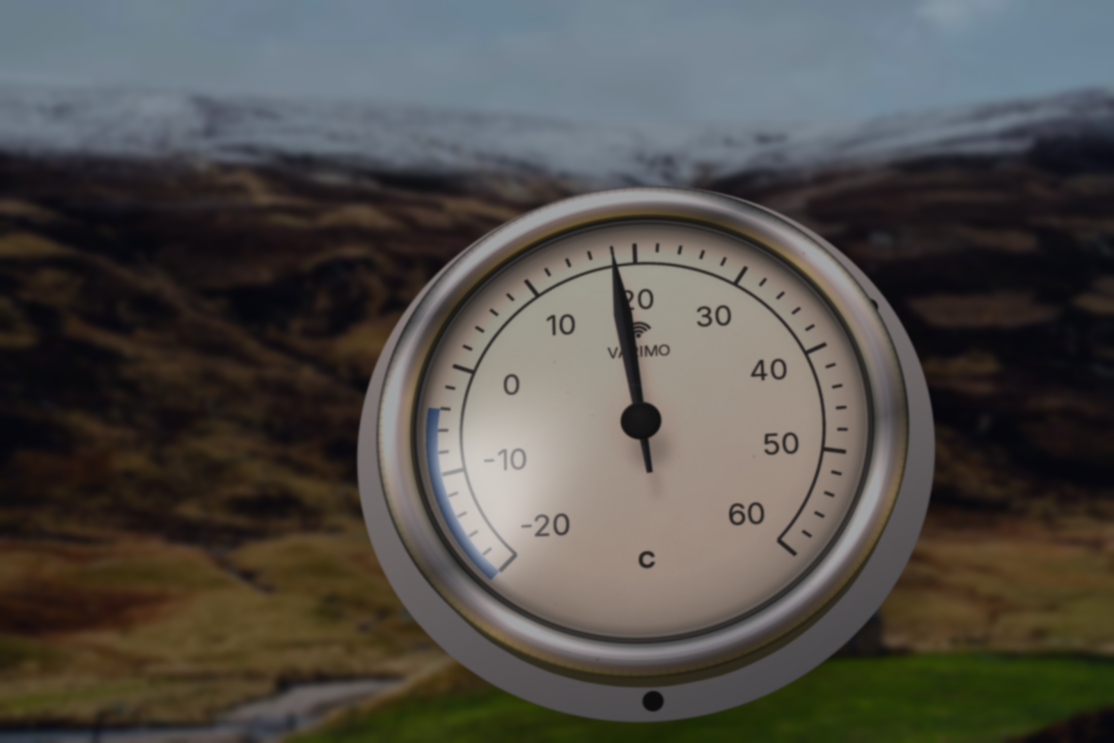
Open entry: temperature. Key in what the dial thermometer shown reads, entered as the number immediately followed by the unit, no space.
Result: 18°C
